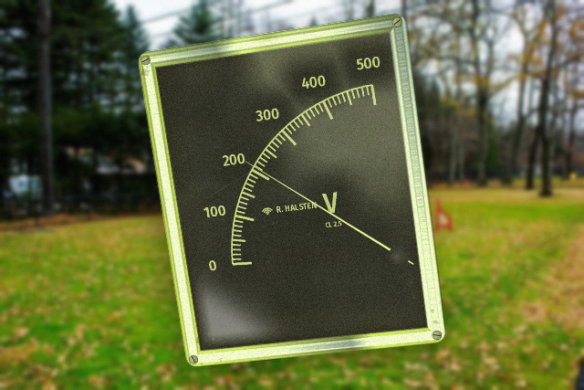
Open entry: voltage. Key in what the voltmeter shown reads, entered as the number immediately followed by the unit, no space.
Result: 210V
